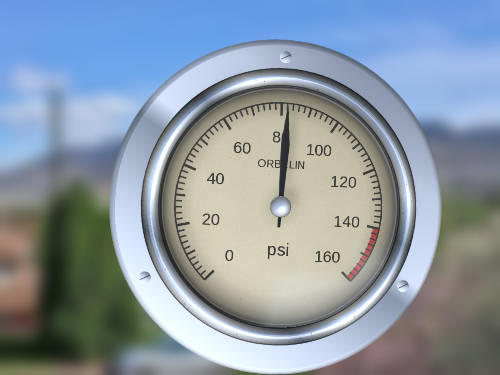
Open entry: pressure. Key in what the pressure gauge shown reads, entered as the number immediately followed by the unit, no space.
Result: 82psi
